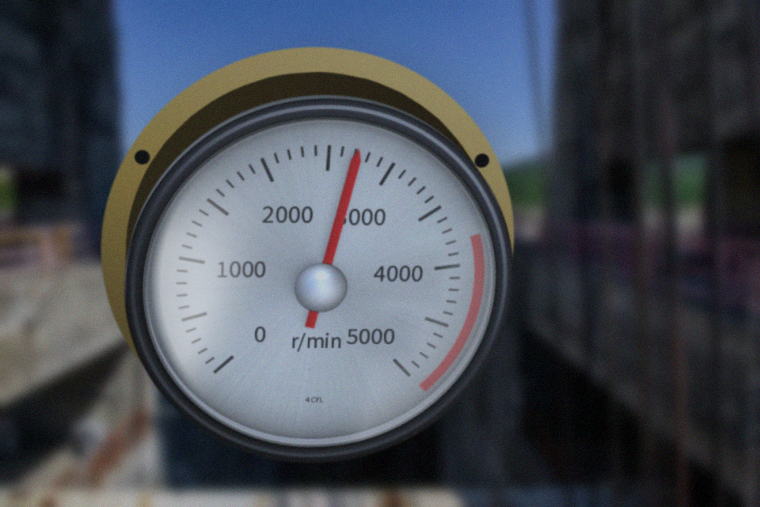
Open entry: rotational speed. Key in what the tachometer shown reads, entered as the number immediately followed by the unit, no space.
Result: 2700rpm
